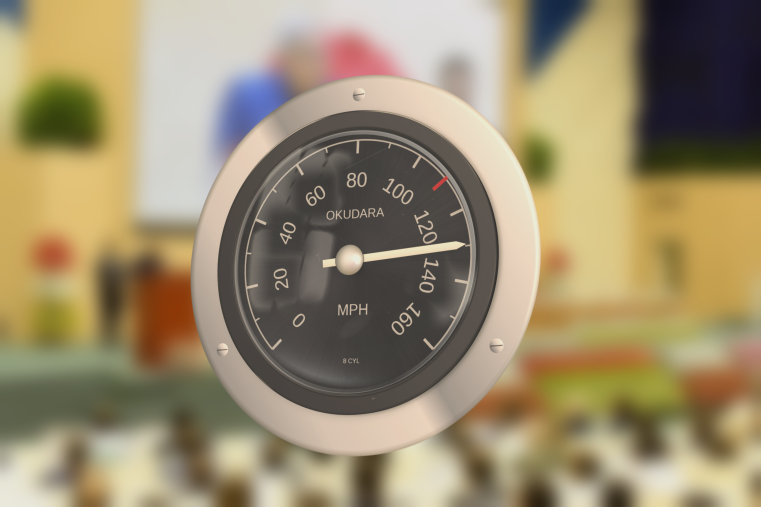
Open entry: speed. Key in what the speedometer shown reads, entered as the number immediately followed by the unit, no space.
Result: 130mph
